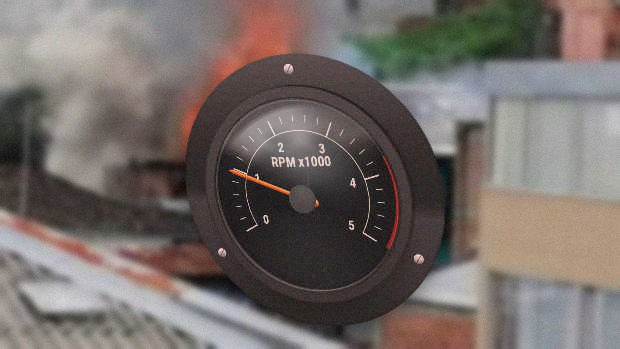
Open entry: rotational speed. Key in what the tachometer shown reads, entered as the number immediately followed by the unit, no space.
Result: 1000rpm
